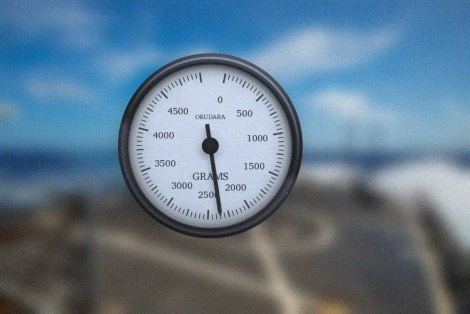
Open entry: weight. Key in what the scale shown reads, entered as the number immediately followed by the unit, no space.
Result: 2350g
